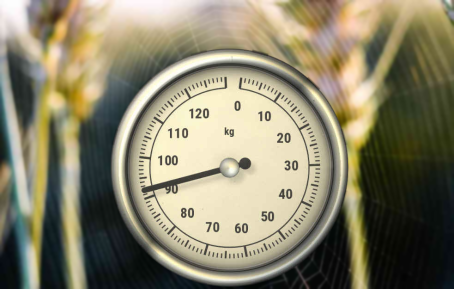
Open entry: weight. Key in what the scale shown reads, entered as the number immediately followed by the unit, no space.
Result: 92kg
